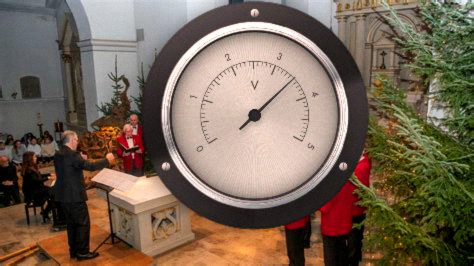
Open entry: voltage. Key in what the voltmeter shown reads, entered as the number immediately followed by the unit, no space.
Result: 3.5V
